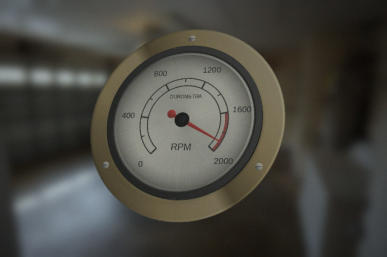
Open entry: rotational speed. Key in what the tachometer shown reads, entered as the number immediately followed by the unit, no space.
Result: 1900rpm
